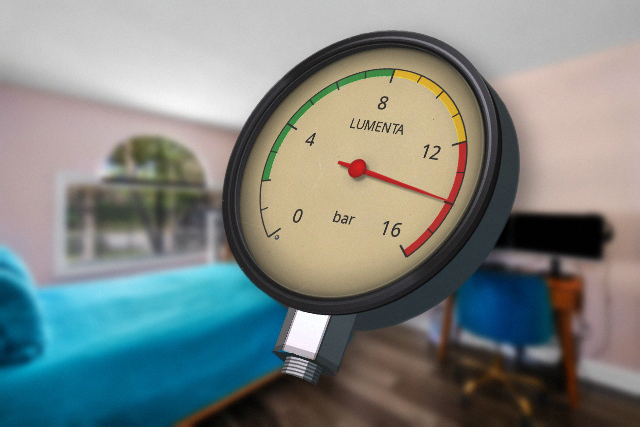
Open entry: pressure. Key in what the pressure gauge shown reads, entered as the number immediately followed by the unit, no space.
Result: 14bar
